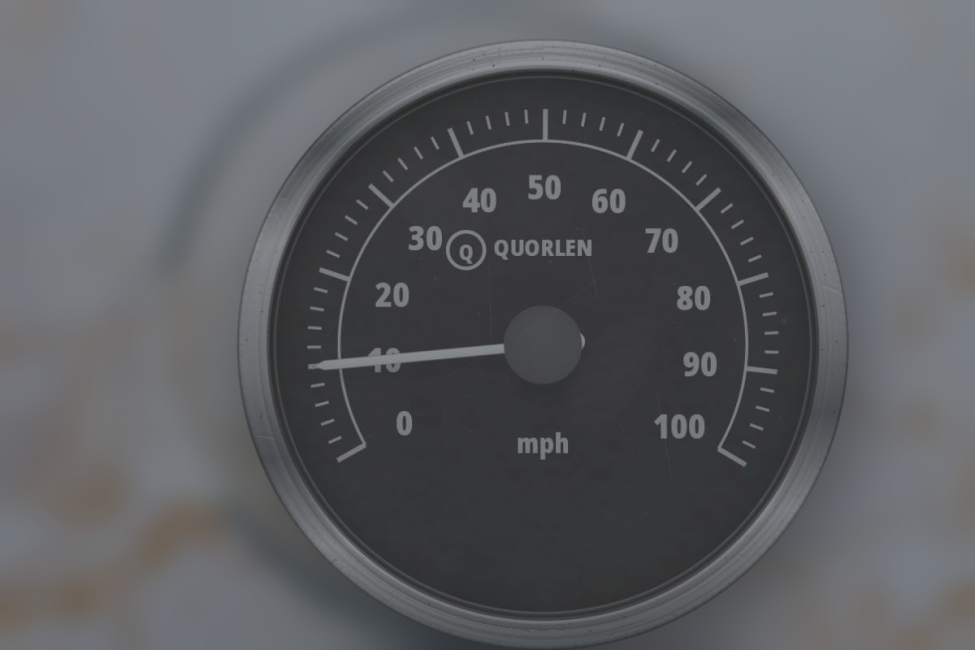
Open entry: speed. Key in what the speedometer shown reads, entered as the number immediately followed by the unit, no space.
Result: 10mph
